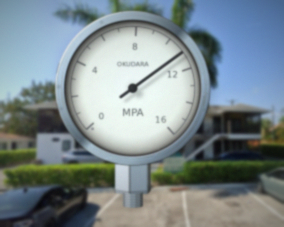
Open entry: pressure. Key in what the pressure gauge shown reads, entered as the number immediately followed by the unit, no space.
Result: 11MPa
